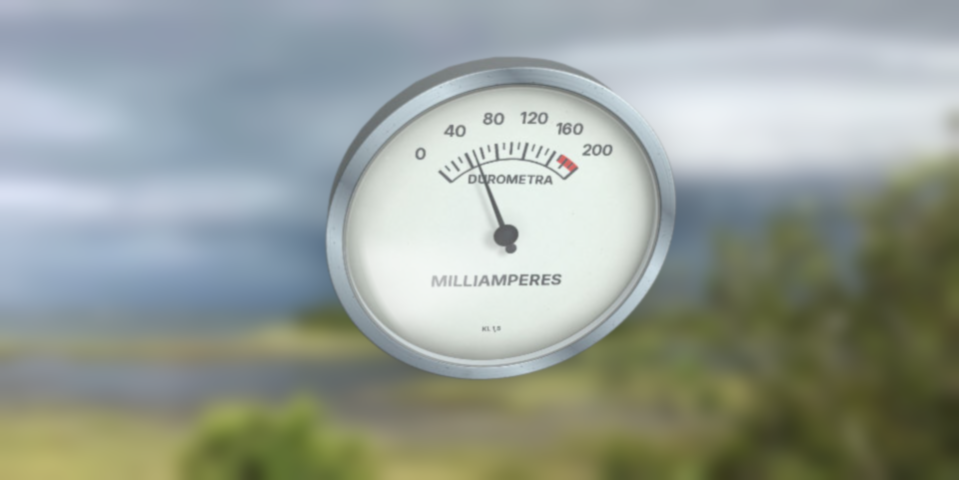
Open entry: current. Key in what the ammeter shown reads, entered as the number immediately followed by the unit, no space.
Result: 50mA
